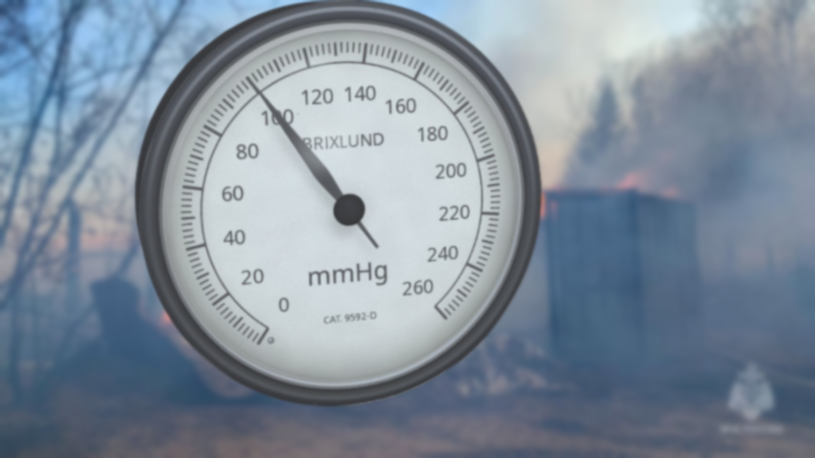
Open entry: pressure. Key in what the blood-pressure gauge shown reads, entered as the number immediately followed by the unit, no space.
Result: 100mmHg
